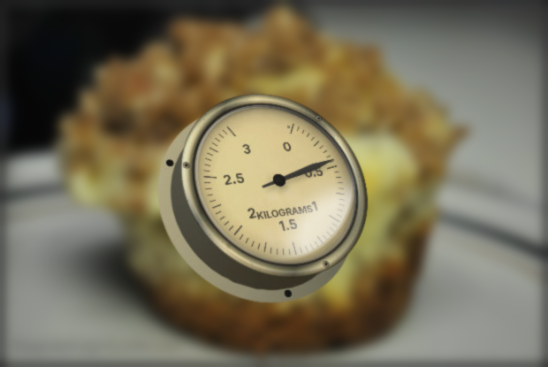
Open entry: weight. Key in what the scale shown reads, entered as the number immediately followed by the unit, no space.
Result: 0.45kg
